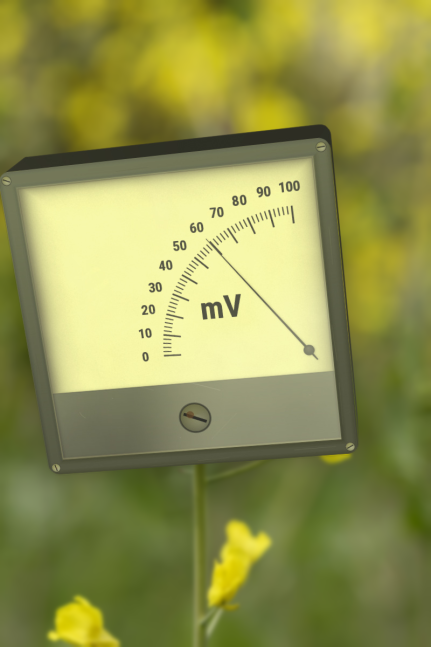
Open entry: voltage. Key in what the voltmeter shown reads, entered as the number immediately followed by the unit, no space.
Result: 60mV
